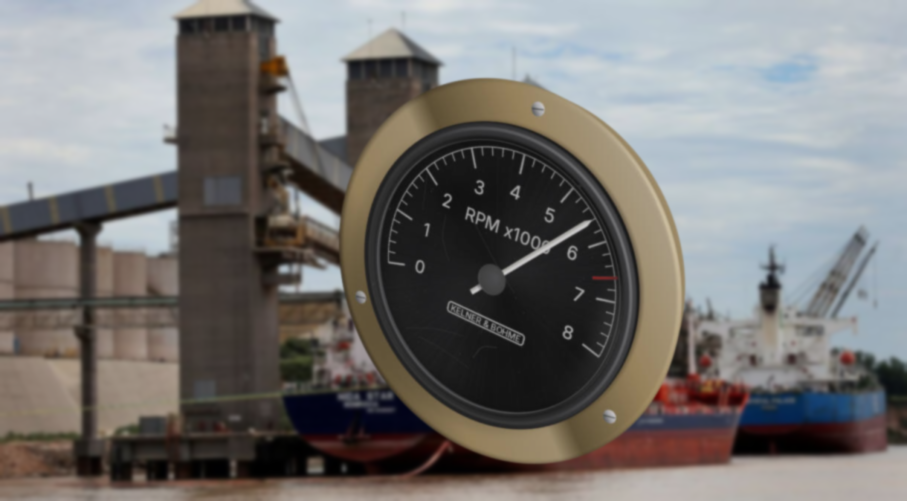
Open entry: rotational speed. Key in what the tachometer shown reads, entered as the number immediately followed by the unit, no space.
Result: 5600rpm
